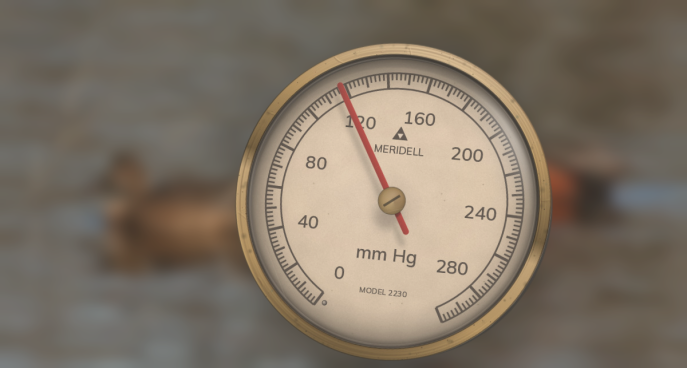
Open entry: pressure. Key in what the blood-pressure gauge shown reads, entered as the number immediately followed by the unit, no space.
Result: 118mmHg
